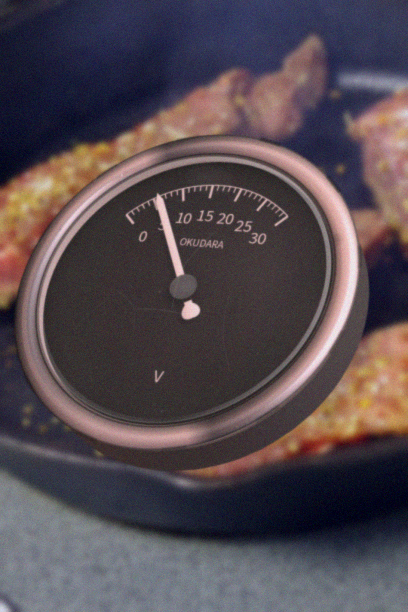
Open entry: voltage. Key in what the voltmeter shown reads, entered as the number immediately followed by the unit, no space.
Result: 6V
